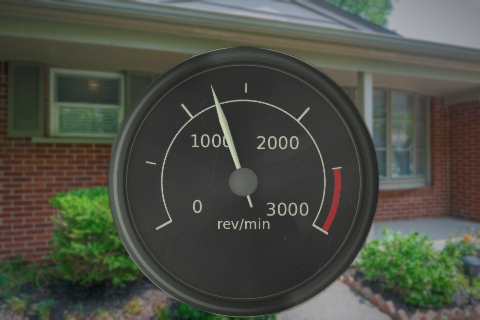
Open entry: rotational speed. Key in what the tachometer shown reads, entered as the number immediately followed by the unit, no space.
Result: 1250rpm
